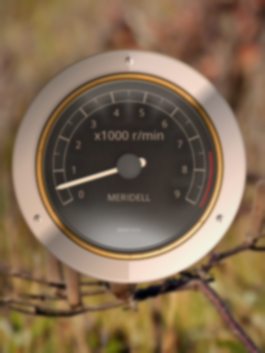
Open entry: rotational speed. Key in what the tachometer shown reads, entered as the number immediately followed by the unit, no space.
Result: 500rpm
